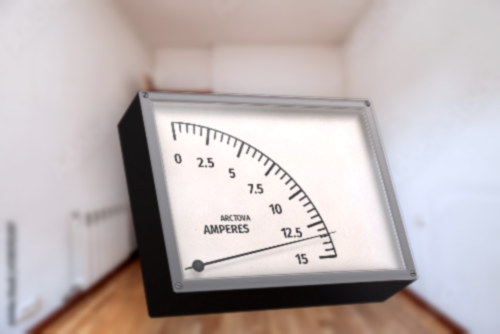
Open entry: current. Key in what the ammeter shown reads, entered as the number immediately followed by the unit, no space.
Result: 13.5A
